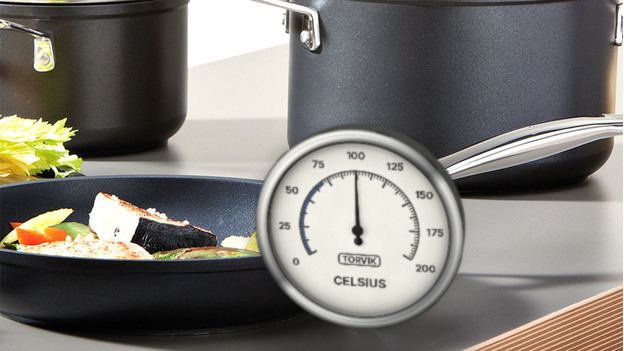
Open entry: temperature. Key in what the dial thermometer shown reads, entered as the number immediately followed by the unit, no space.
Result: 100°C
